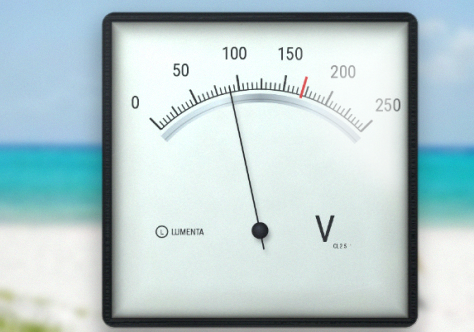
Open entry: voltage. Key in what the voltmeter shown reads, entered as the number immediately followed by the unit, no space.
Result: 90V
